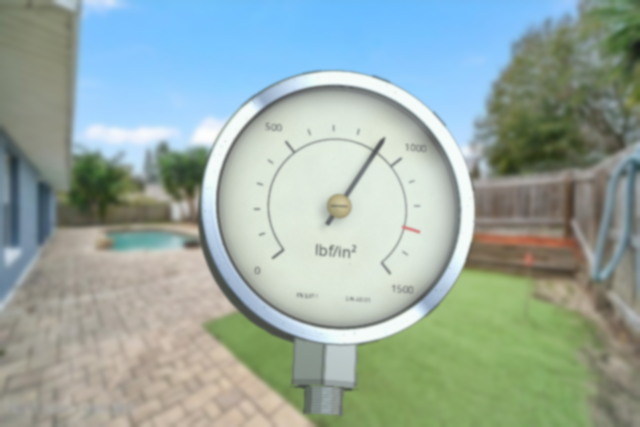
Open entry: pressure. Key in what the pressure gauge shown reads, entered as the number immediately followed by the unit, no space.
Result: 900psi
